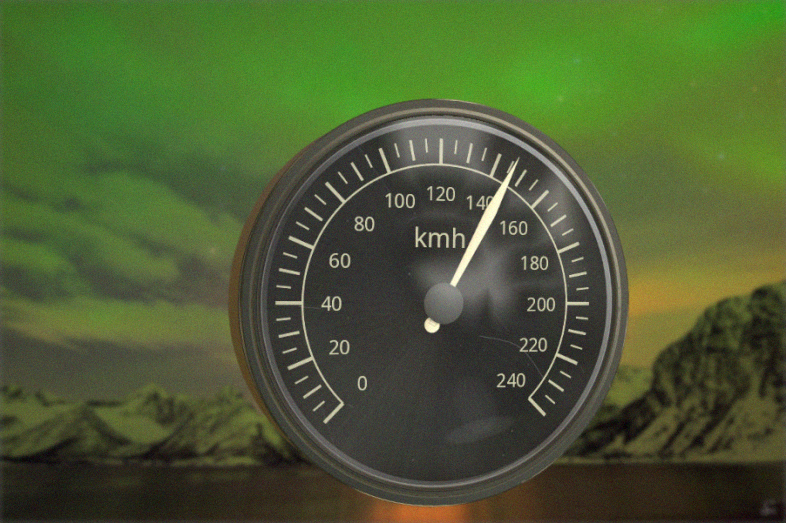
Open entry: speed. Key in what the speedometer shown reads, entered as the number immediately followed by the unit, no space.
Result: 145km/h
